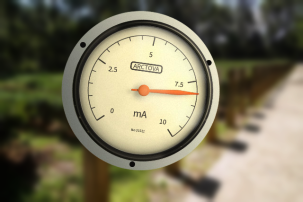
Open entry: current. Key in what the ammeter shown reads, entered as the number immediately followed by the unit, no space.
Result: 8mA
